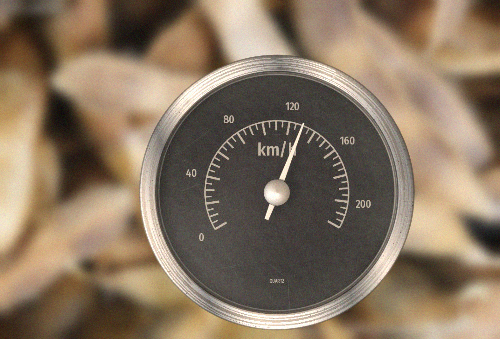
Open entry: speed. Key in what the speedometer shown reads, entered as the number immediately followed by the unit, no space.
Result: 130km/h
